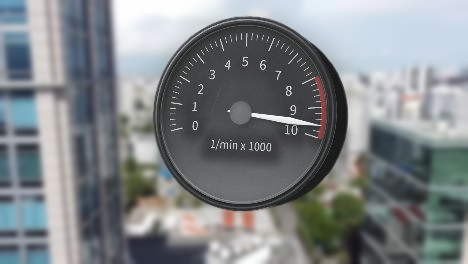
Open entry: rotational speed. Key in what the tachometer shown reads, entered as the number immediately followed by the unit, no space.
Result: 9600rpm
